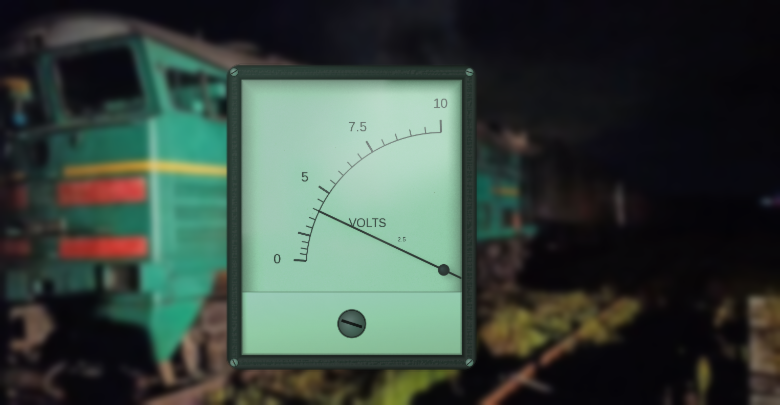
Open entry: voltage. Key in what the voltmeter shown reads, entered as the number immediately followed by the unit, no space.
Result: 4V
